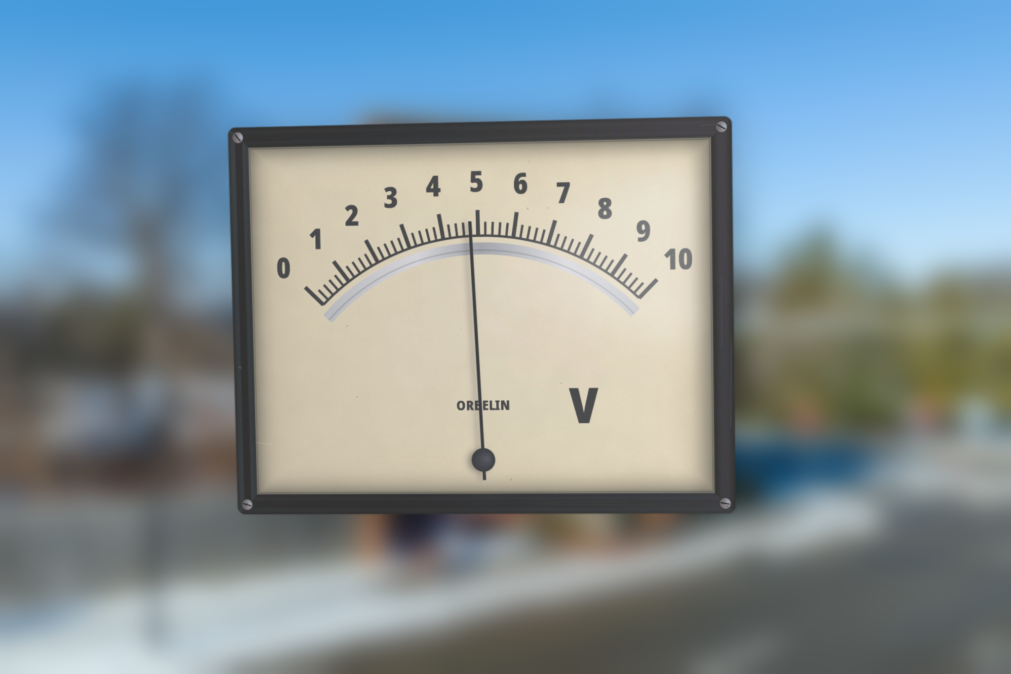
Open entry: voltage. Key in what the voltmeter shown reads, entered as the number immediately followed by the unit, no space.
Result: 4.8V
